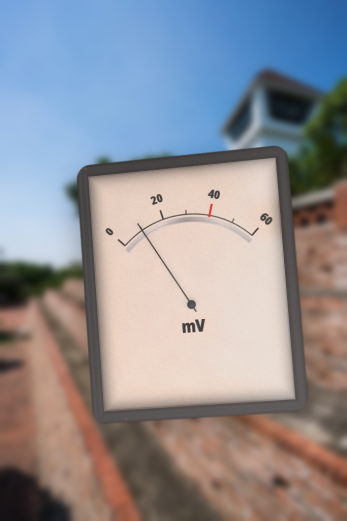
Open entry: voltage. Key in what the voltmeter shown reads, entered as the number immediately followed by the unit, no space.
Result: 10mV
